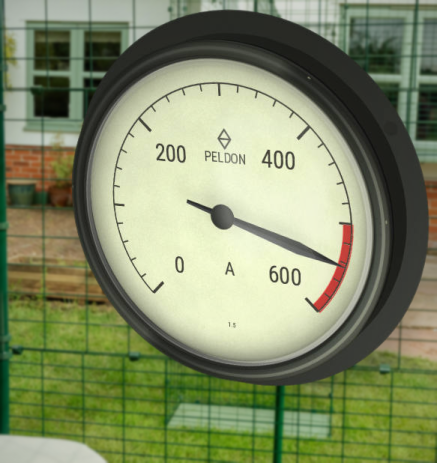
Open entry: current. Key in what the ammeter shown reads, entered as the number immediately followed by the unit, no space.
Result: 540A
